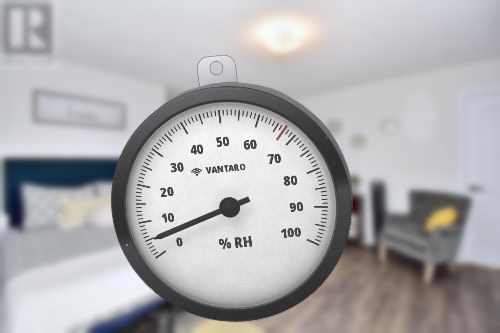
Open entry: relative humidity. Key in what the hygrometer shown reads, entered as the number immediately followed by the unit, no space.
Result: 5%
